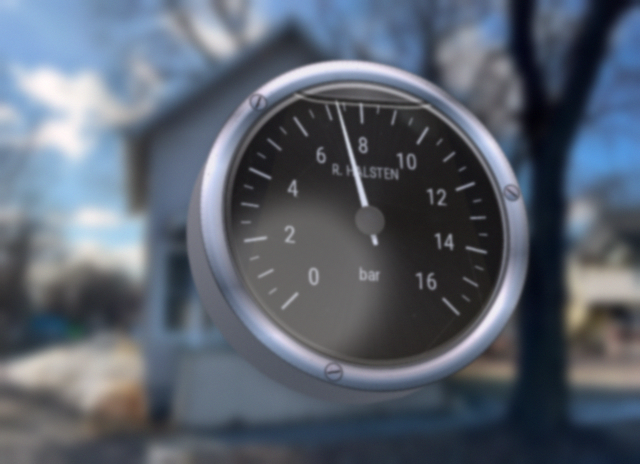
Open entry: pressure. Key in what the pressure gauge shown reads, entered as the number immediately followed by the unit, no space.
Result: 7.25bar
